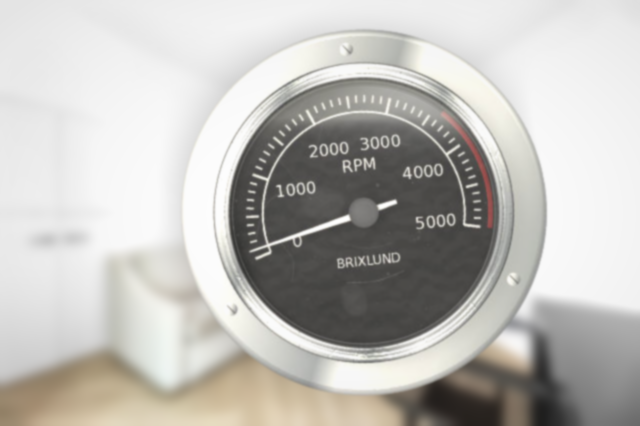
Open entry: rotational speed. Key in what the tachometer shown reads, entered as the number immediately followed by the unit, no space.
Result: 100rpm
